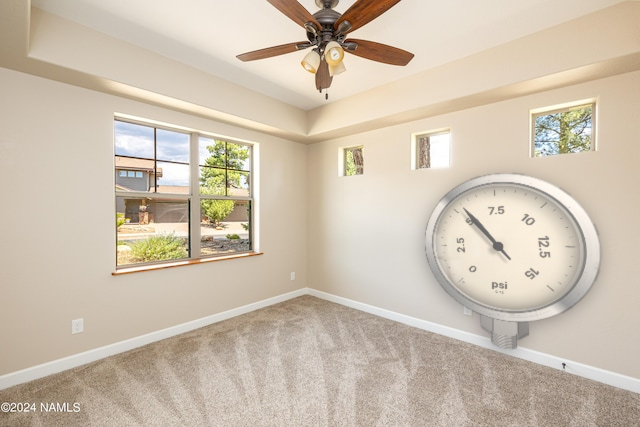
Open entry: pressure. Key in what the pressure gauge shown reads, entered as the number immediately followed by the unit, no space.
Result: 5.5psi
